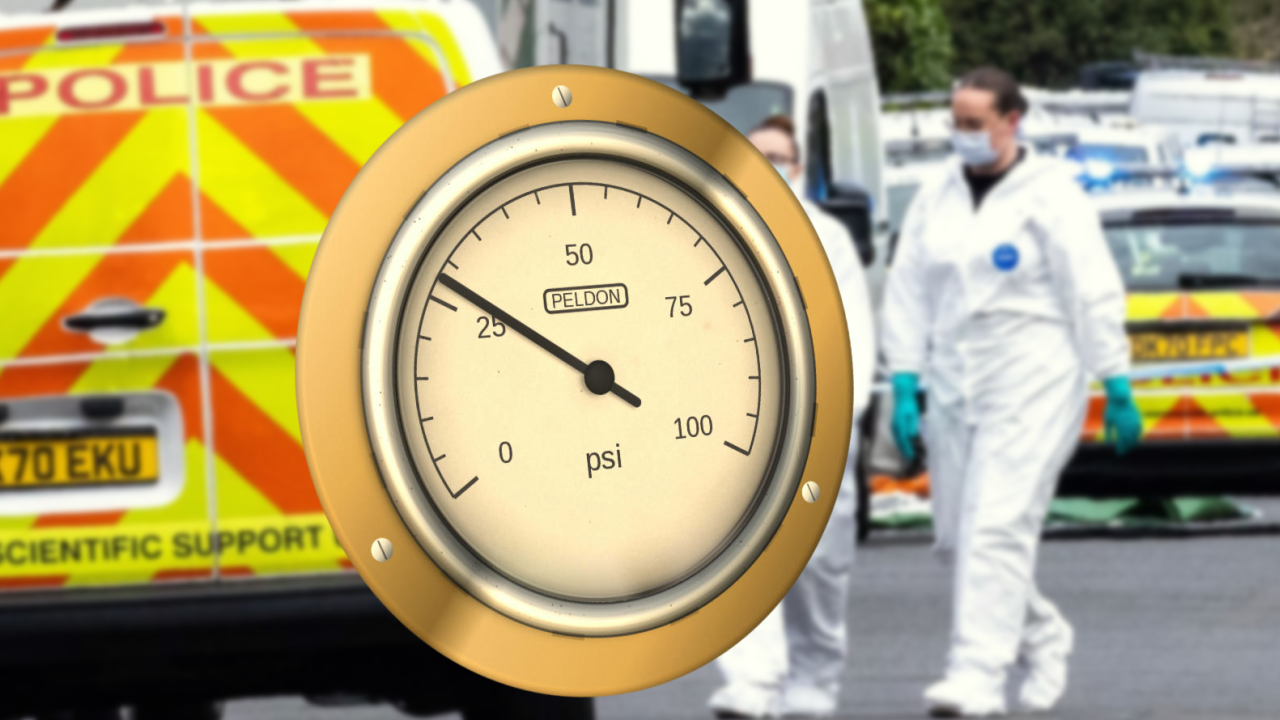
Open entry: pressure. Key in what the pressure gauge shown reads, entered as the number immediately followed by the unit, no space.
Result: 27.5psi
